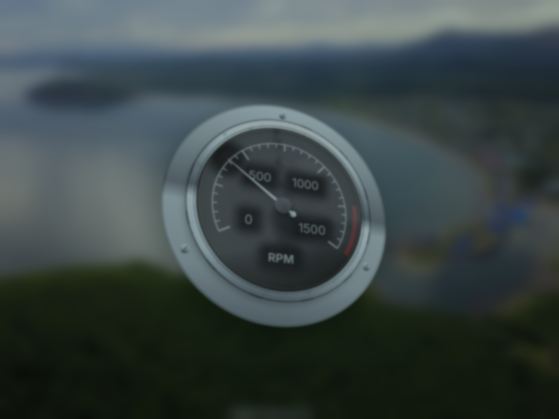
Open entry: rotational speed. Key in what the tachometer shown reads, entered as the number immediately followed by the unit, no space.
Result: 400rpm
